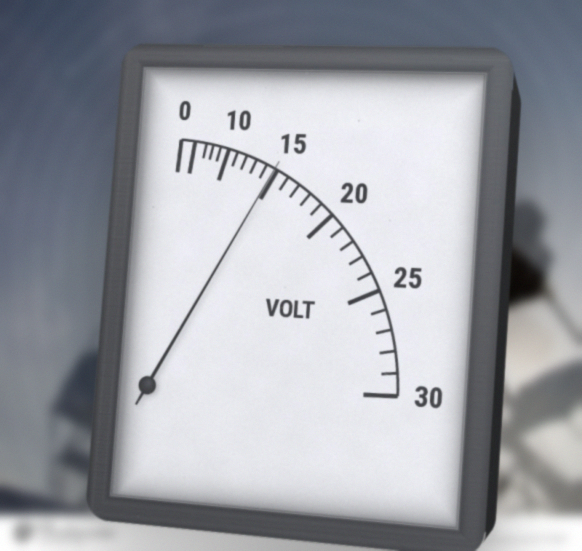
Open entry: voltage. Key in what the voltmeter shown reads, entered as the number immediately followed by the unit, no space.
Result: 15V
